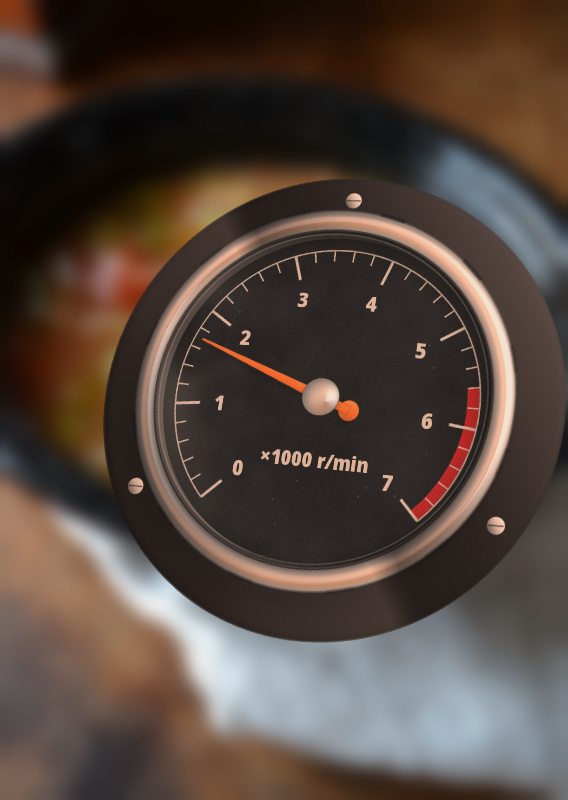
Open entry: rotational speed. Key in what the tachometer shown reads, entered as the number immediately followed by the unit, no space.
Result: 1700rpm
